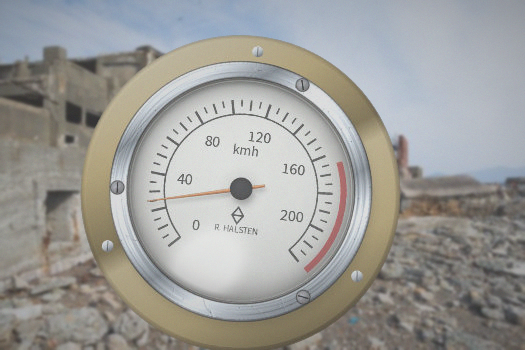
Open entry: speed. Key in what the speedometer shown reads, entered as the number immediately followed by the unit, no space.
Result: 25km/h
